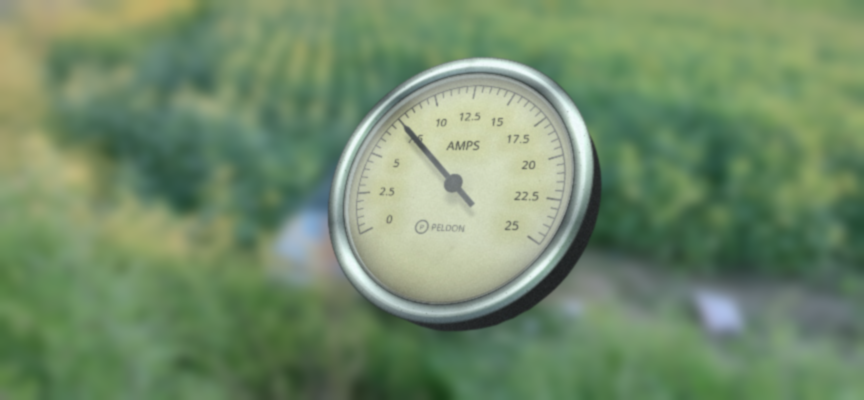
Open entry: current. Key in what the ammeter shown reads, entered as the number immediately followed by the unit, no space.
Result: 7.5A
